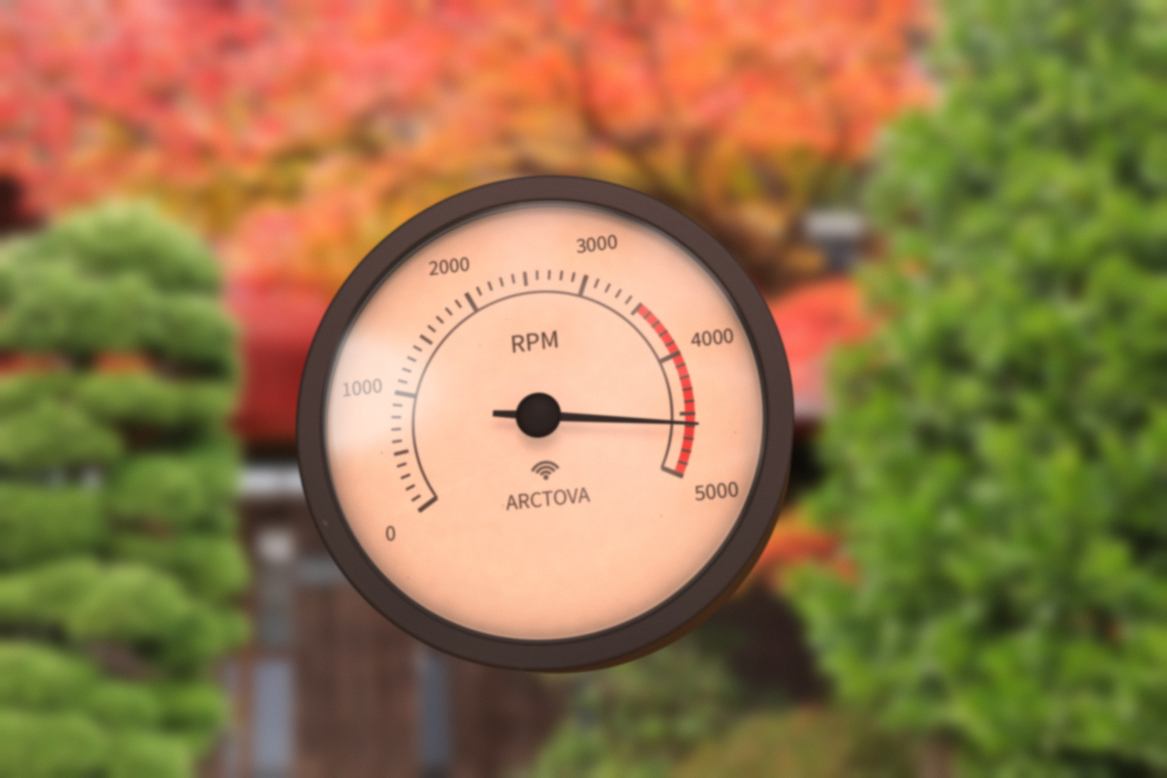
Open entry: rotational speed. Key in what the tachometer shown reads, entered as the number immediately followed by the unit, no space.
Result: 4600rpm
